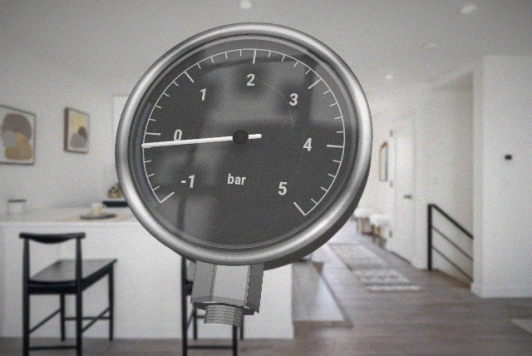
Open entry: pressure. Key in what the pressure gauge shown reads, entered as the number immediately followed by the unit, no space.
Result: -0.2bar
